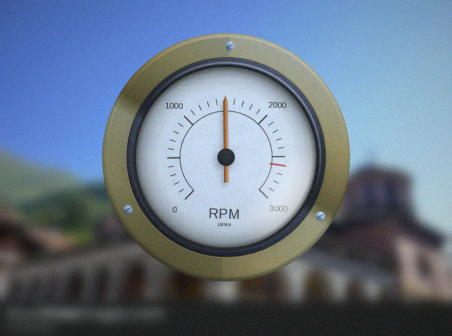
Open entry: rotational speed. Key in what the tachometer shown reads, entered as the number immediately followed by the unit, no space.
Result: 1500rpm
